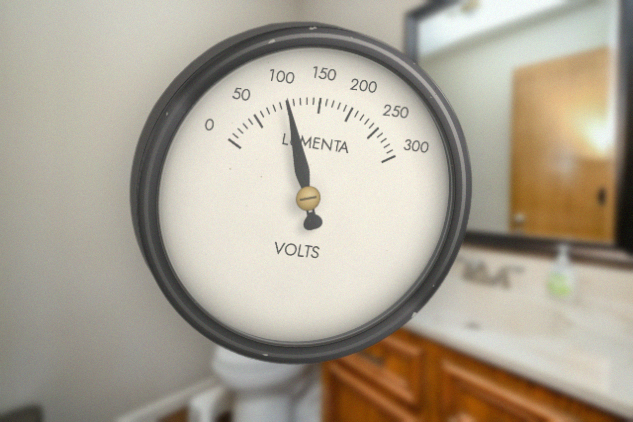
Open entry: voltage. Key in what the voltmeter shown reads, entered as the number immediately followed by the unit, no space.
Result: 100V
